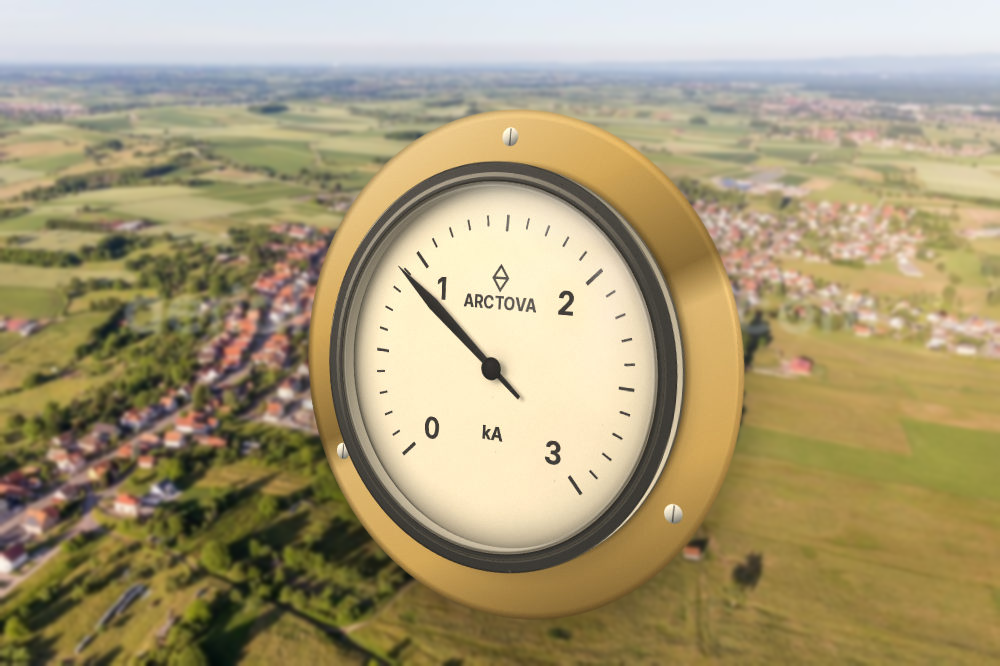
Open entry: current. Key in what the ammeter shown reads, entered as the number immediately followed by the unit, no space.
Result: 0.9kA
